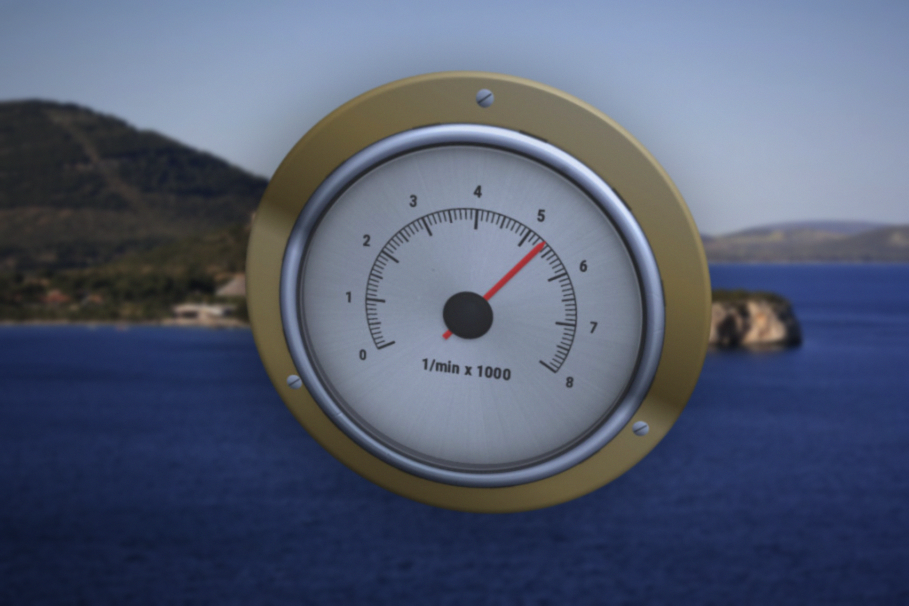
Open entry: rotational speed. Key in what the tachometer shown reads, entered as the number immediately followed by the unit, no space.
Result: 5300rpm
